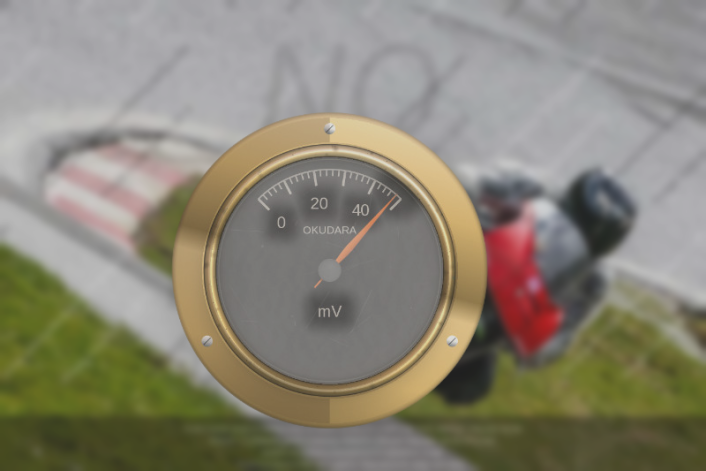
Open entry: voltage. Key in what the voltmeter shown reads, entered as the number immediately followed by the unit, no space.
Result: 48mV
